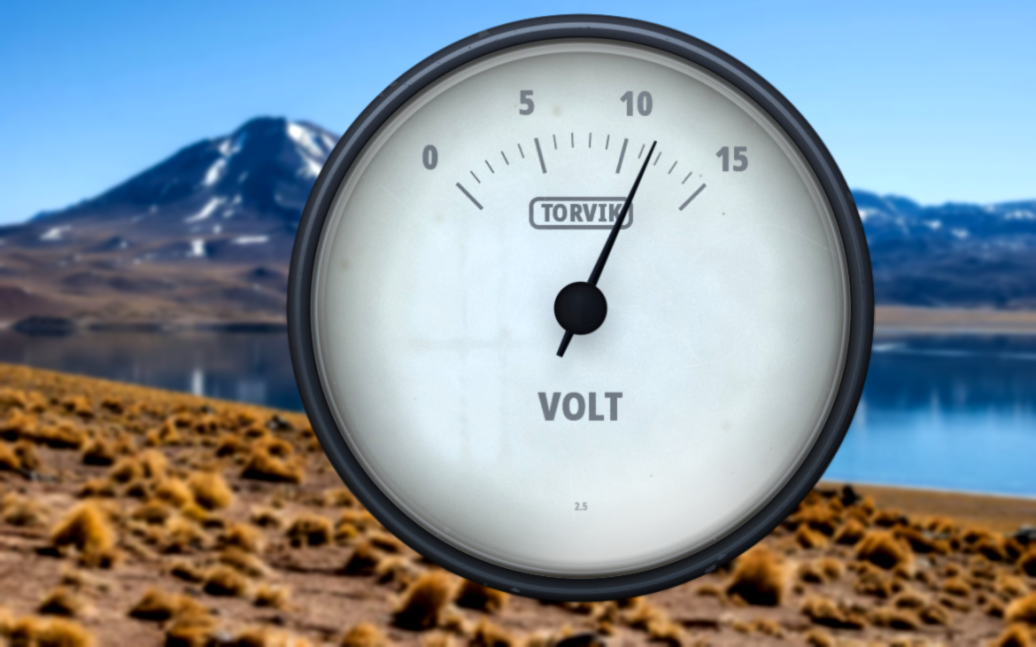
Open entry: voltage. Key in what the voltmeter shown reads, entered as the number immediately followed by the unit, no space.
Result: 11.5V
